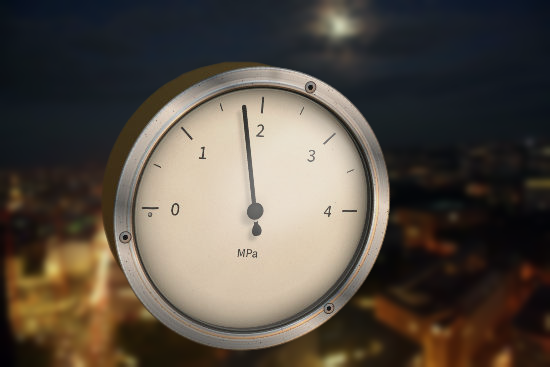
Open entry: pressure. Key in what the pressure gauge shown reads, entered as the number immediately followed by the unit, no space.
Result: 1.75MPa
